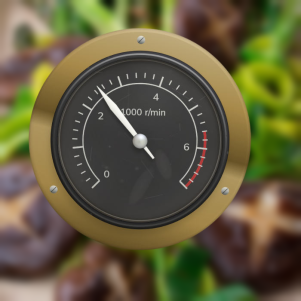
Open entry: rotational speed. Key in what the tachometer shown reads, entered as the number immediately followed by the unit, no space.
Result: 2500rpm
